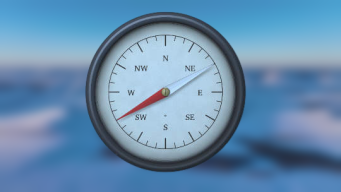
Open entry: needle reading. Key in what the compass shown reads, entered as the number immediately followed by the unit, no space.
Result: 240°
